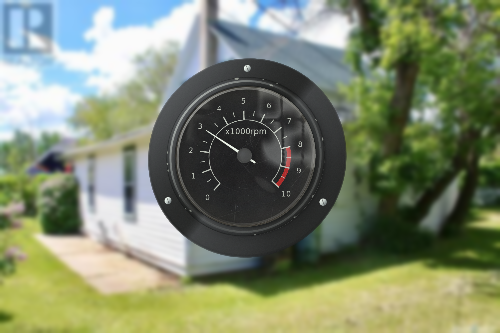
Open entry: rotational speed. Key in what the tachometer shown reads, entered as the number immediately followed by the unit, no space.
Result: 3000rpm
